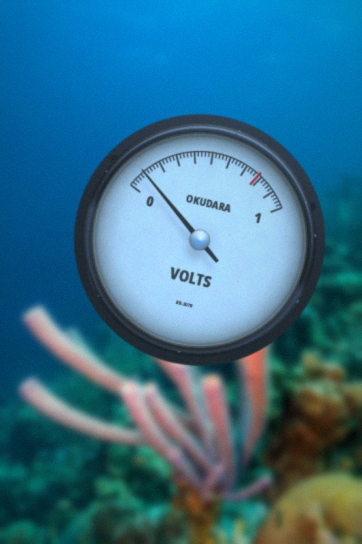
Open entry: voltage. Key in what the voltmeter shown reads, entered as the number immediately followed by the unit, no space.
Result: 0.1V
